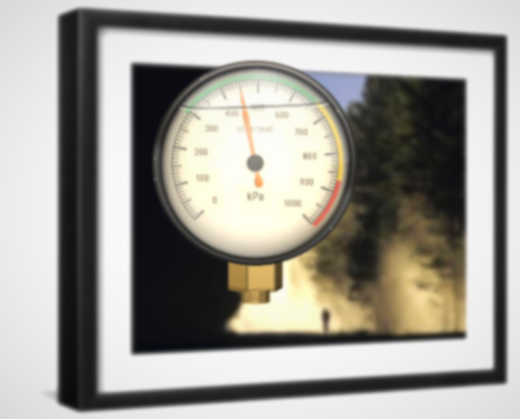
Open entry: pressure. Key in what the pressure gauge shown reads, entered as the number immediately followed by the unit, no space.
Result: 450kPa
